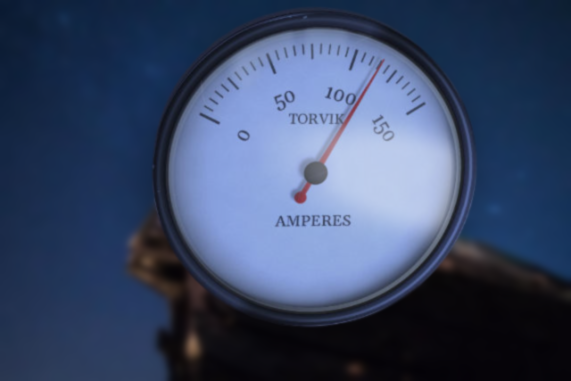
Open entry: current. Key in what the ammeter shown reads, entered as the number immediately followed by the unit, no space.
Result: 115A
